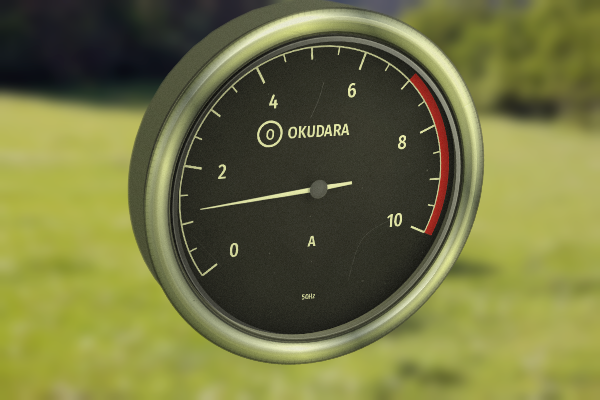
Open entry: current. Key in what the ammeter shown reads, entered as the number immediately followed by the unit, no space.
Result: 1.25A
